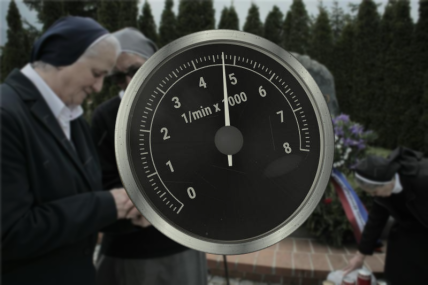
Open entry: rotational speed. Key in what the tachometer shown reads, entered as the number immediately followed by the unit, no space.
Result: 4700rpm
